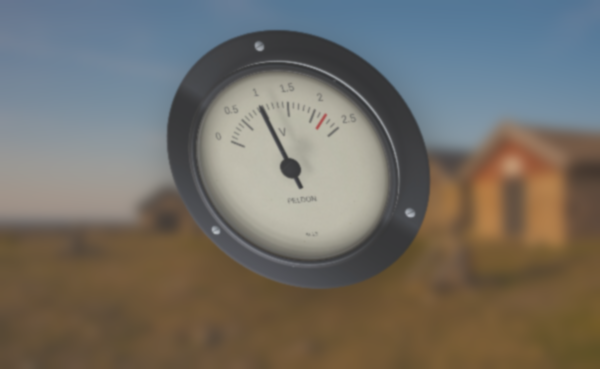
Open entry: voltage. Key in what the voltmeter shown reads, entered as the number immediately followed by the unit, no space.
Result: 1V
